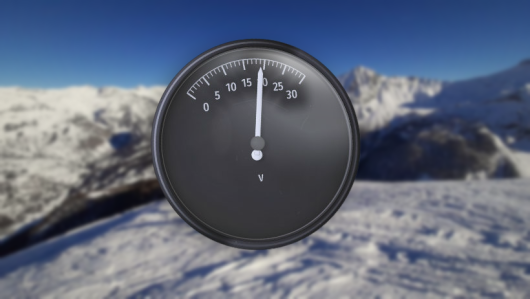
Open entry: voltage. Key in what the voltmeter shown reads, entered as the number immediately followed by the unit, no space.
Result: 19V
